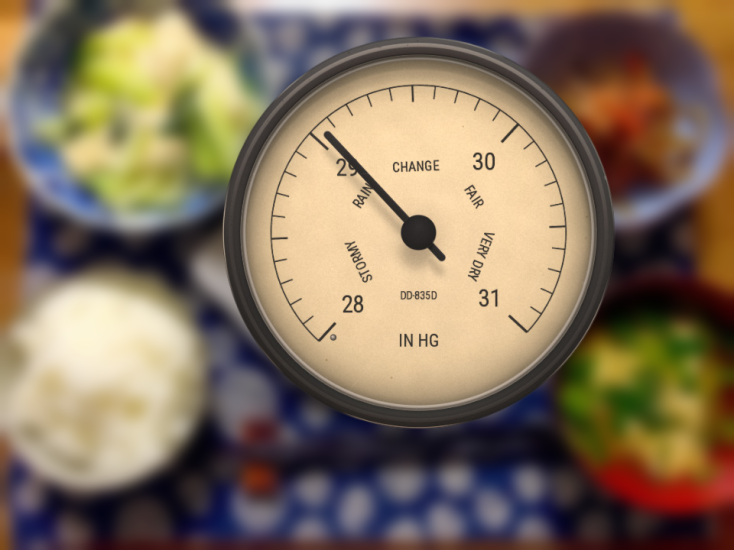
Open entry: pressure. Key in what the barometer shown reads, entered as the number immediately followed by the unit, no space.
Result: 29.05inHg
